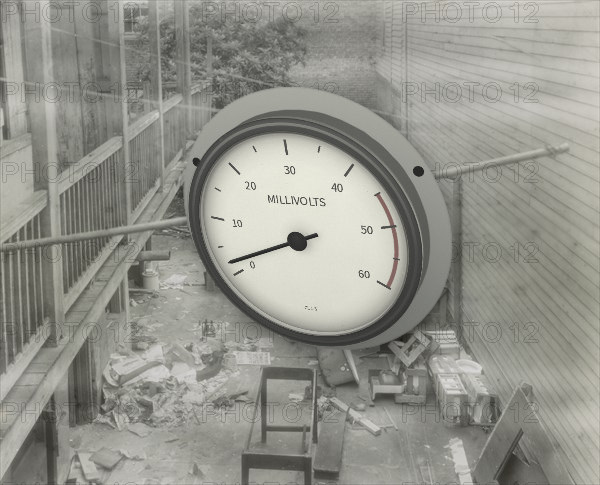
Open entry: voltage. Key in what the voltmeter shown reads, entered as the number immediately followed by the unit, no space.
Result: 2.5mV
